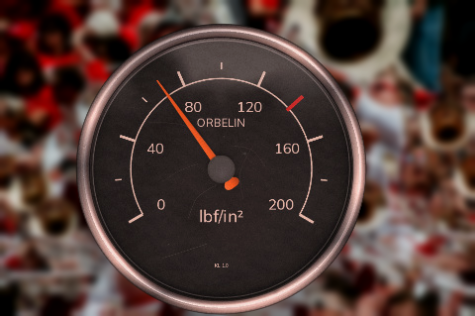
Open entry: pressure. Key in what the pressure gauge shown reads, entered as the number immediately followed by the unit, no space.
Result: 70psi
